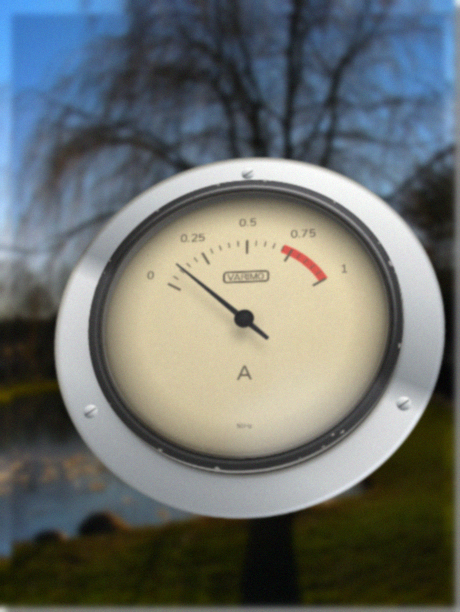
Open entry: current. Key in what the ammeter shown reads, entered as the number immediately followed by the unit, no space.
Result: 0.1A
